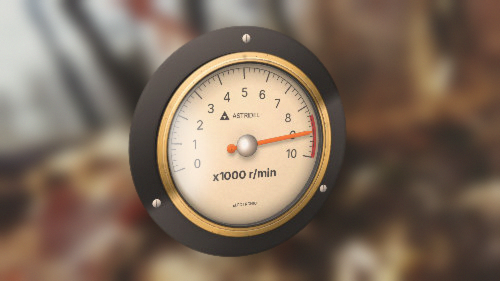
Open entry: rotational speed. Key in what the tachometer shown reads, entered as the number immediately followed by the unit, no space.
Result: 9000rpm
